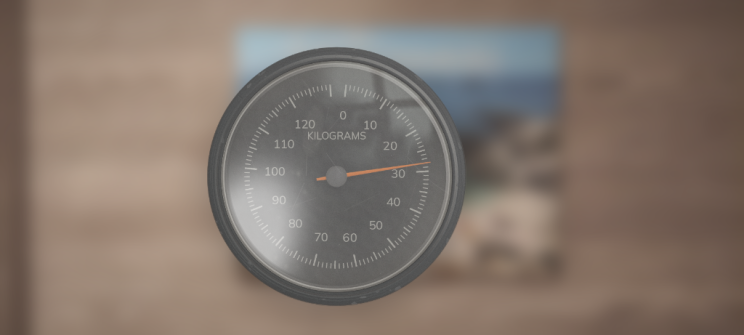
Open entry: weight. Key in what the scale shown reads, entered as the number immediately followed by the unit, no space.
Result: 28kg
